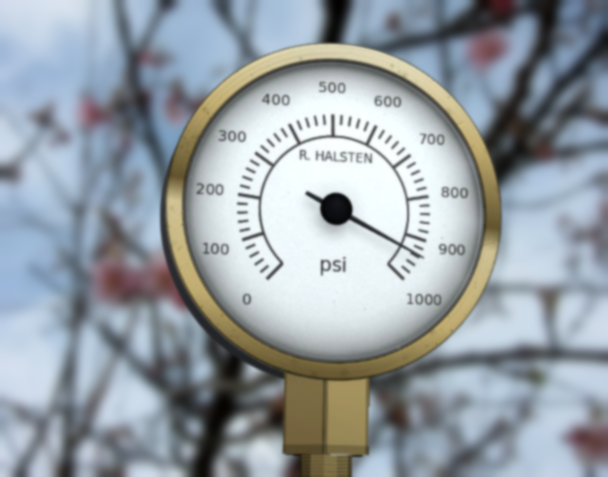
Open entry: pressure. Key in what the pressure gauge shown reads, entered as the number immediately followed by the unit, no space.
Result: 940psi
